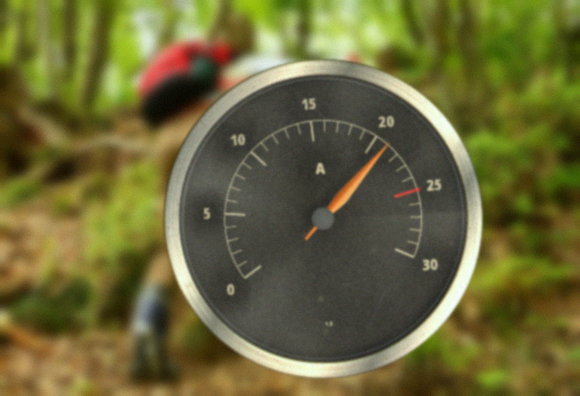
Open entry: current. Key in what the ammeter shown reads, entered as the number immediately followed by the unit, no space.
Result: 21A
